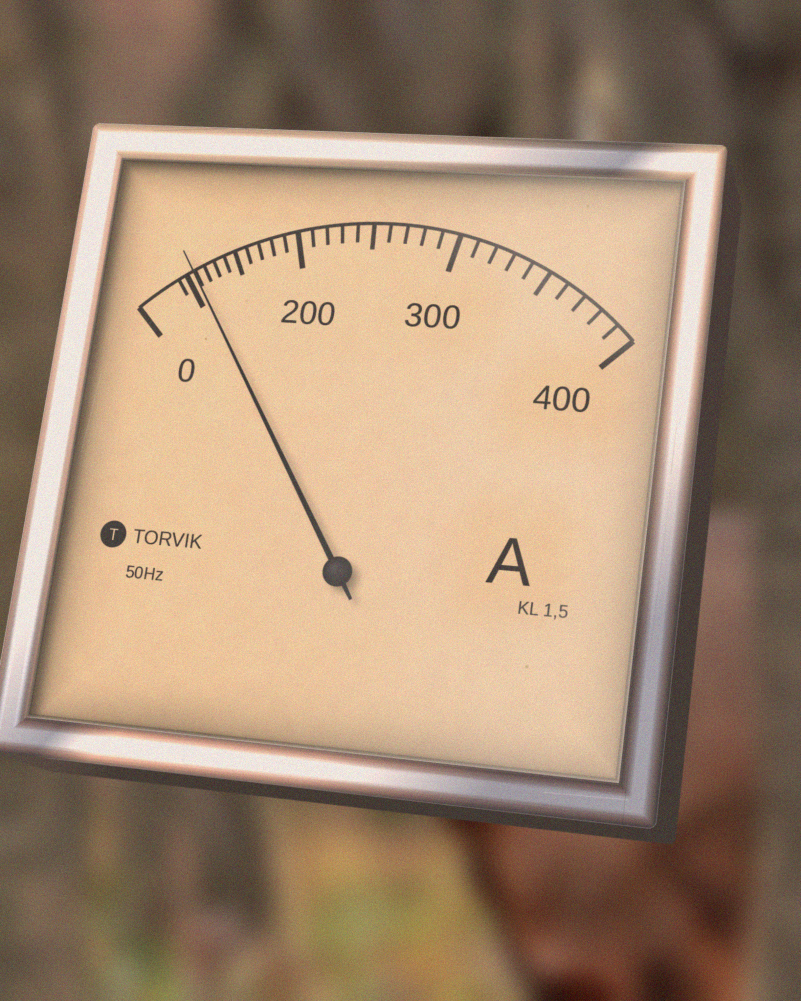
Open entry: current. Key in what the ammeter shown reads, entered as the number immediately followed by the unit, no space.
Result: 110A
